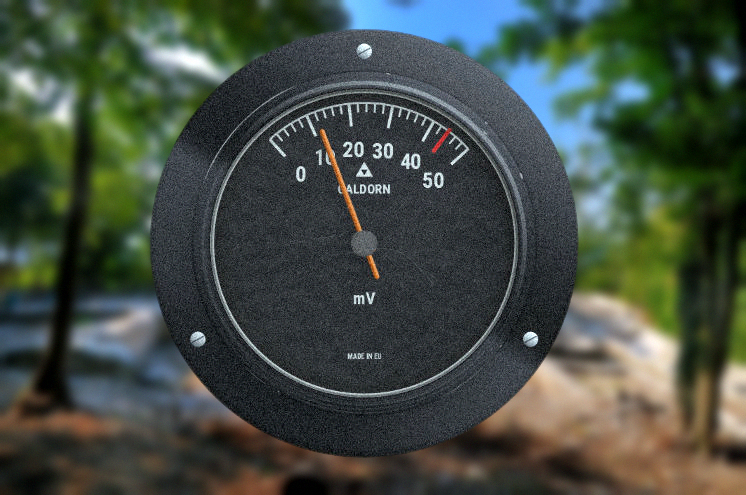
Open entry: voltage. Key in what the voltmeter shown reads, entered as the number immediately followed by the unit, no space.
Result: 12mV
